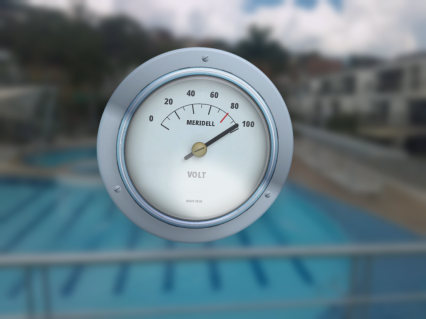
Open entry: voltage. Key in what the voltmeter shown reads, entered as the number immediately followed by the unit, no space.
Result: 95V
